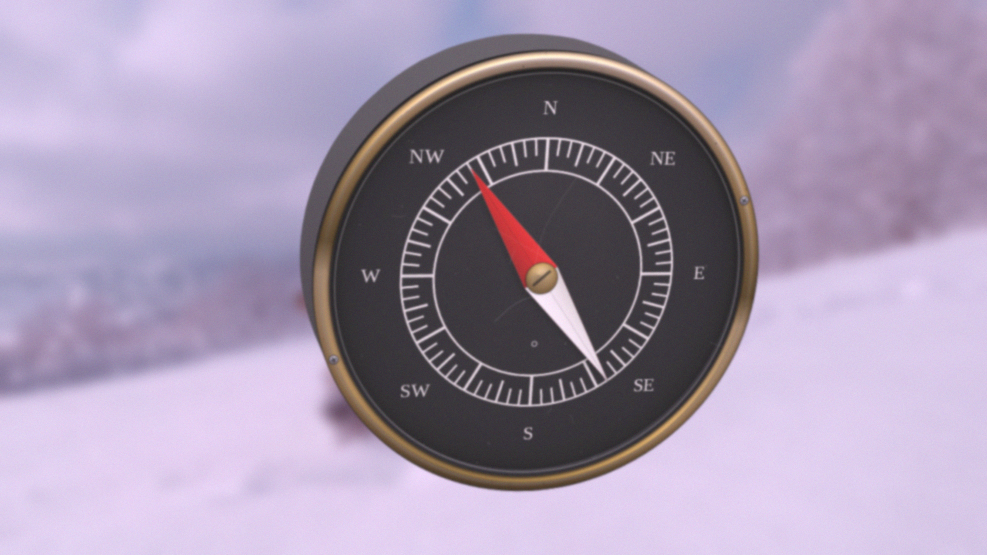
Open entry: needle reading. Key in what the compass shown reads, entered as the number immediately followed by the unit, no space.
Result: 325°
